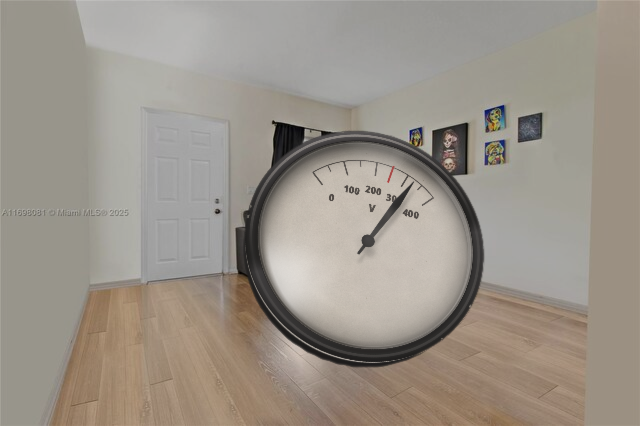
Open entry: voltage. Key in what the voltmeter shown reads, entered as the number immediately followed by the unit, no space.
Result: 325V
